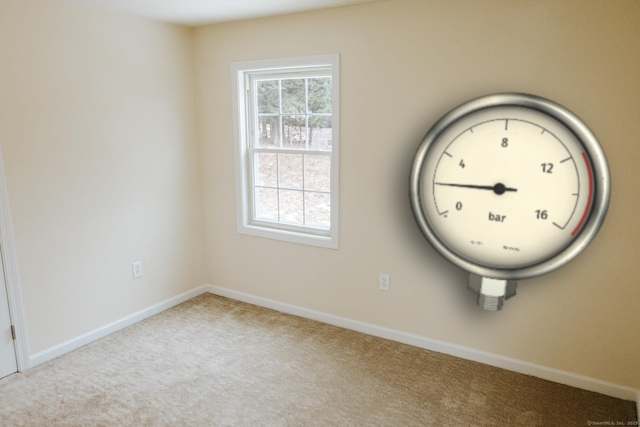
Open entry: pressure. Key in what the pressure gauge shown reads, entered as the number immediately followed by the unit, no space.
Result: 2bar
